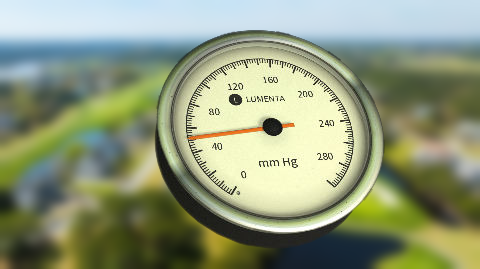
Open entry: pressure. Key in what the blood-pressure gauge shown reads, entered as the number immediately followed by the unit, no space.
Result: 50mmHg
